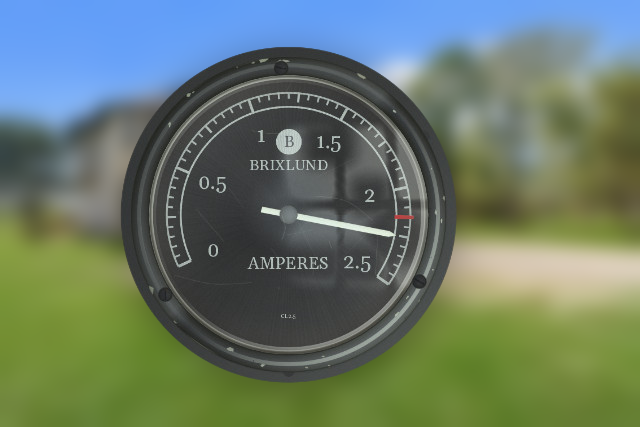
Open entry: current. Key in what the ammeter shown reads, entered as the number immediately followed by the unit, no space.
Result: 2.25A
